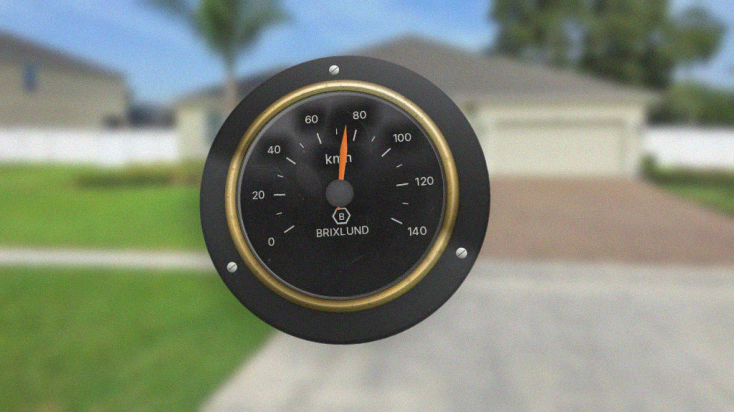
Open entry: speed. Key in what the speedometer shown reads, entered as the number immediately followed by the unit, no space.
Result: 75km/h
